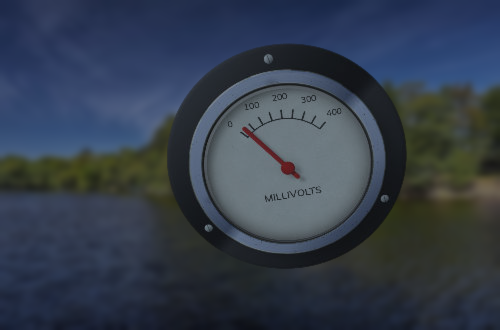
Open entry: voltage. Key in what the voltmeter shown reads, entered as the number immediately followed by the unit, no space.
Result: 25mV
